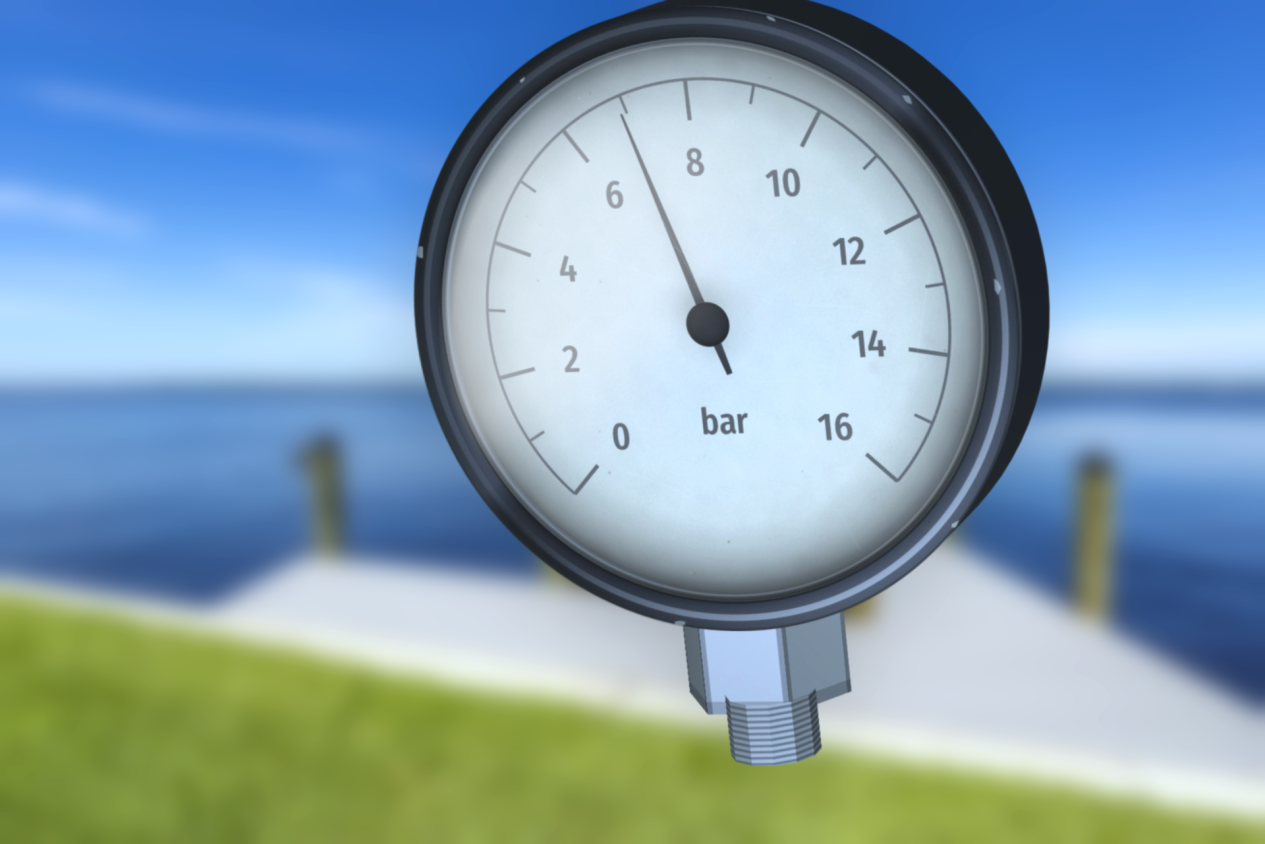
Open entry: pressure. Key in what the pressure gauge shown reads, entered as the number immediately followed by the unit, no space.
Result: 7bar
